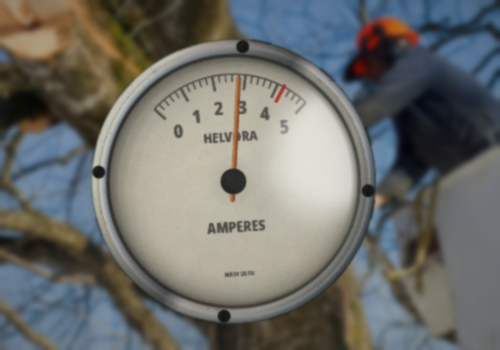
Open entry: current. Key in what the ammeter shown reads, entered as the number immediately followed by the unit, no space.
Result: 2.8A
